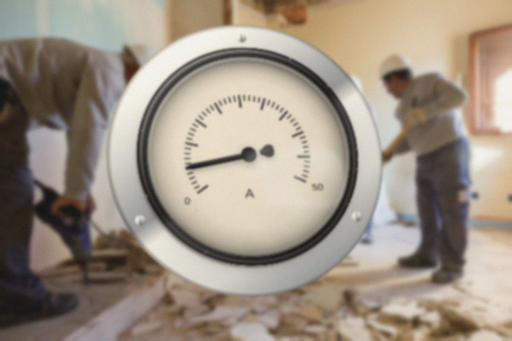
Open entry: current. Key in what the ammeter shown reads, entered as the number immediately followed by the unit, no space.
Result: 5A
